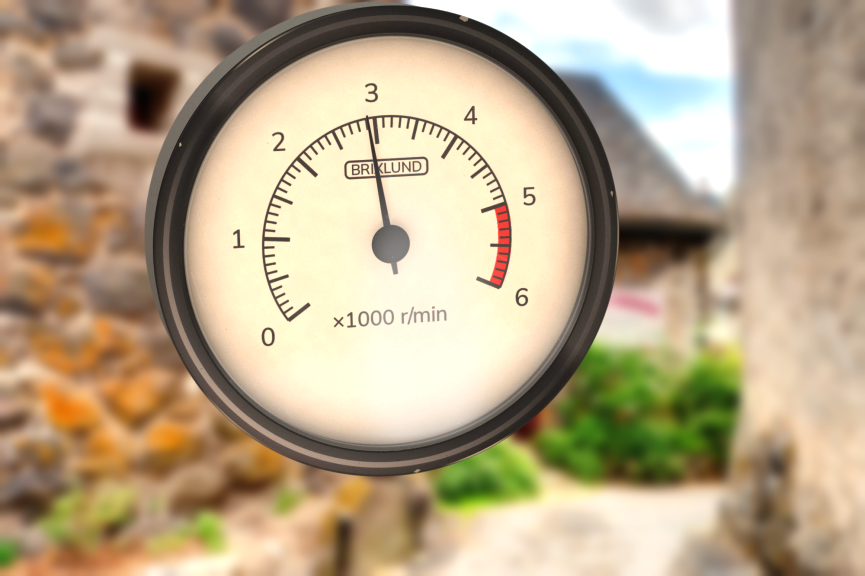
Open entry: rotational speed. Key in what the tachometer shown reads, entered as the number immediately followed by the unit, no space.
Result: 2900rpm
